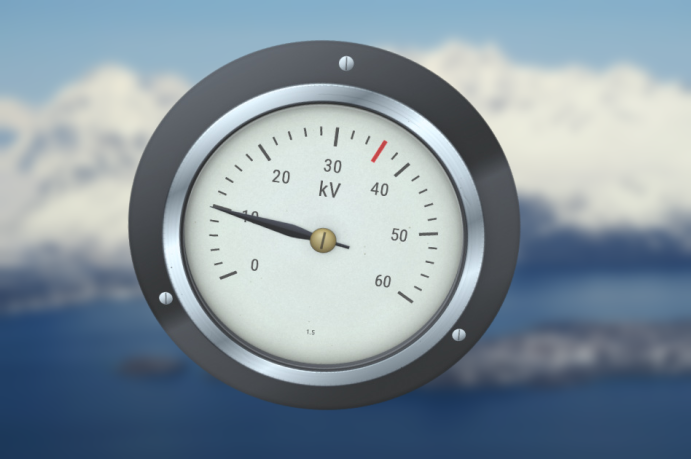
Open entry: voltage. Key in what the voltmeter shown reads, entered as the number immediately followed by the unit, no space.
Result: 10kV
